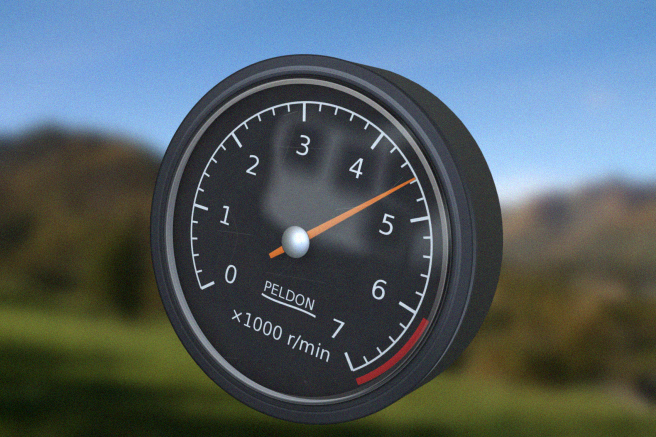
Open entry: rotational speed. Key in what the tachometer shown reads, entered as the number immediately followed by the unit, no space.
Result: 4600rpm
